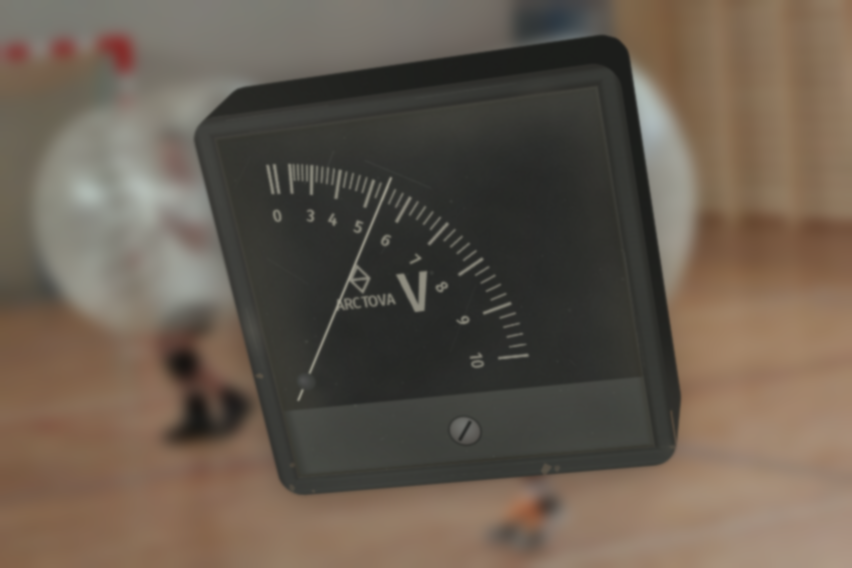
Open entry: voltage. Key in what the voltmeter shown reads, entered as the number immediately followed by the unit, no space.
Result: 5.4V
